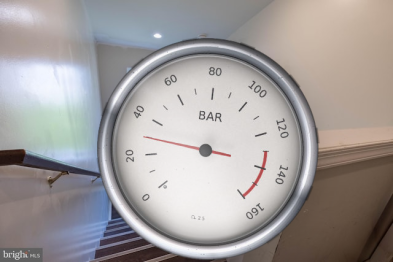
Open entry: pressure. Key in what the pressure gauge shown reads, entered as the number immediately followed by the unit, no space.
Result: 30bar
